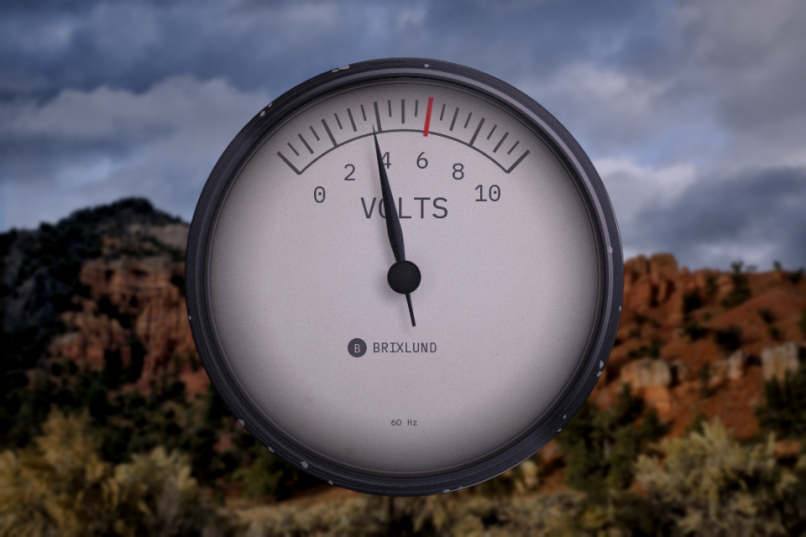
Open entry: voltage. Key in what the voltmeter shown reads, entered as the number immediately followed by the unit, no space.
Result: 3.75V
